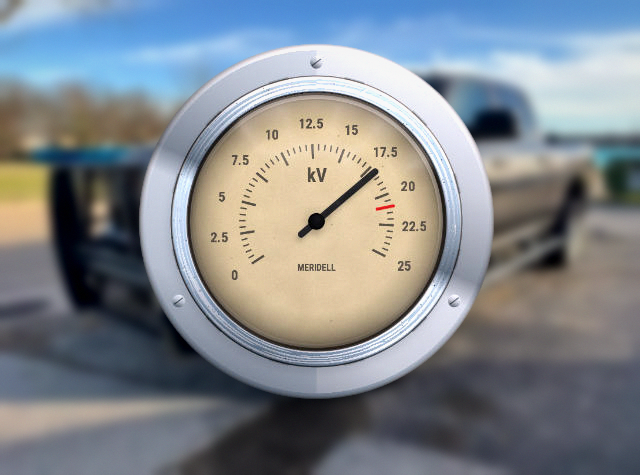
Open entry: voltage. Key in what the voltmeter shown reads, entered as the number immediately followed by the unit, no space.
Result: 18kV
